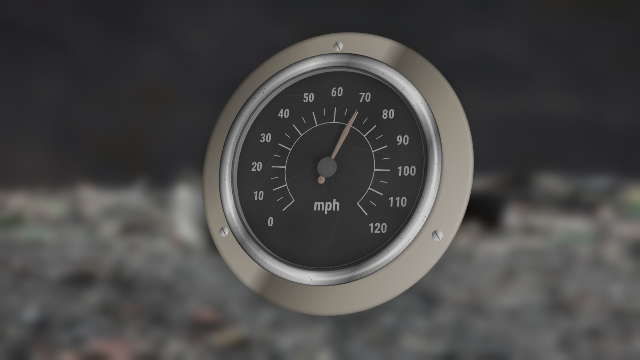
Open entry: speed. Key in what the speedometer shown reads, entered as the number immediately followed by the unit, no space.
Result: 70mph
